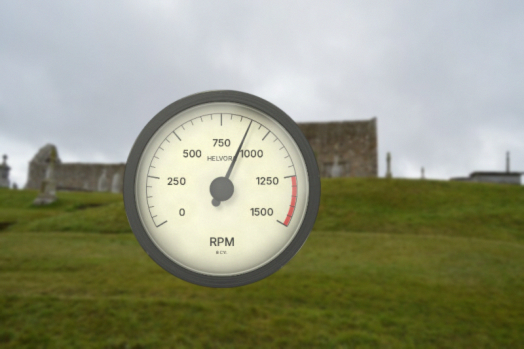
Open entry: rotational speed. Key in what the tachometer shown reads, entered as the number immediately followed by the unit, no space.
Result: 900rpm
